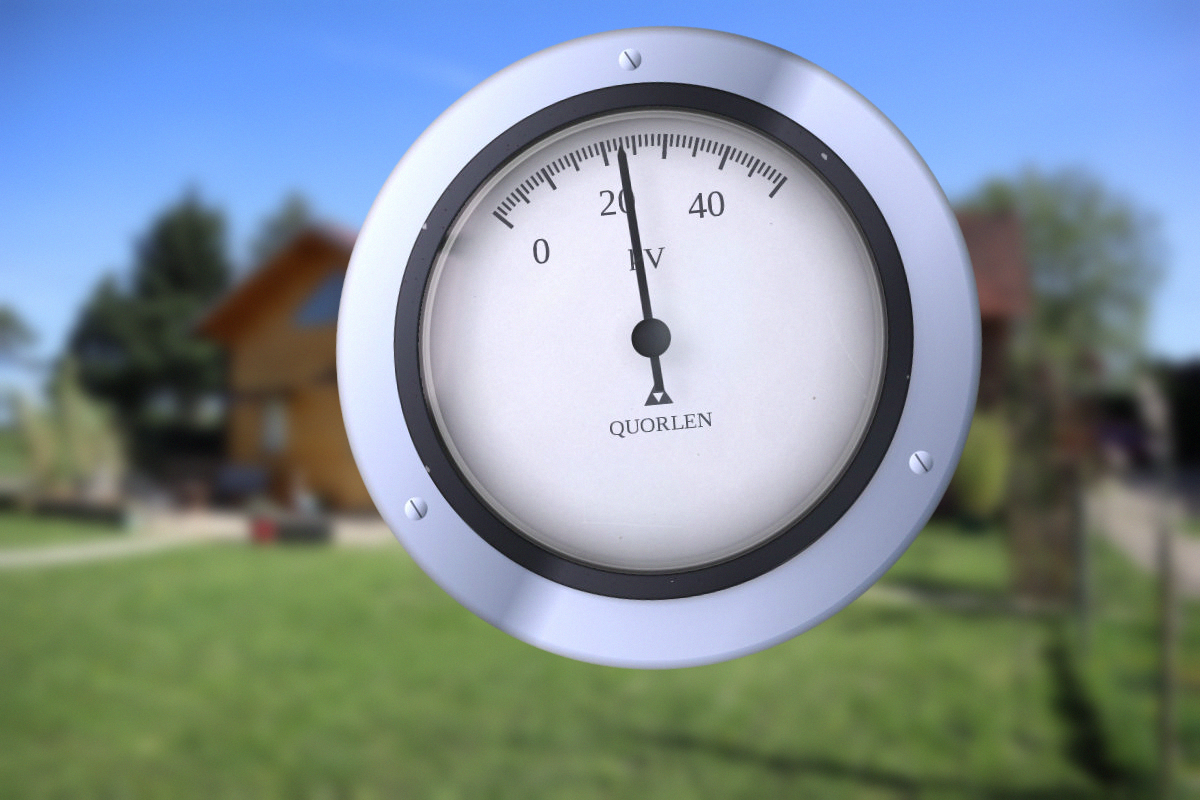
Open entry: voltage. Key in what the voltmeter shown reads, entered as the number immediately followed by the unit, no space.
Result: 23kV
